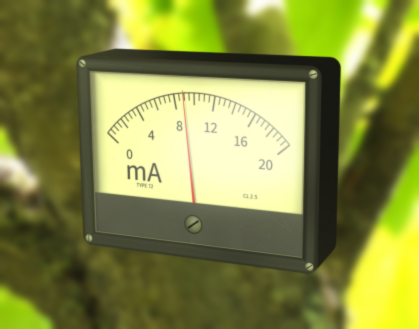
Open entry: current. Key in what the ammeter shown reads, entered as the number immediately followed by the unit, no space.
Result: 9mA
